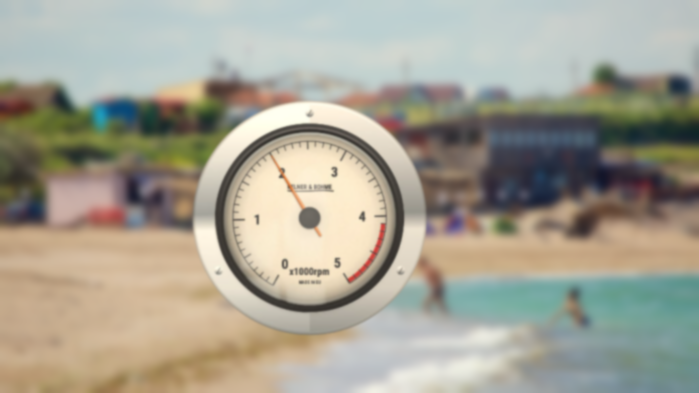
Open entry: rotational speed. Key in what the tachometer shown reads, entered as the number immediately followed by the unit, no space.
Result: 2000rpm
